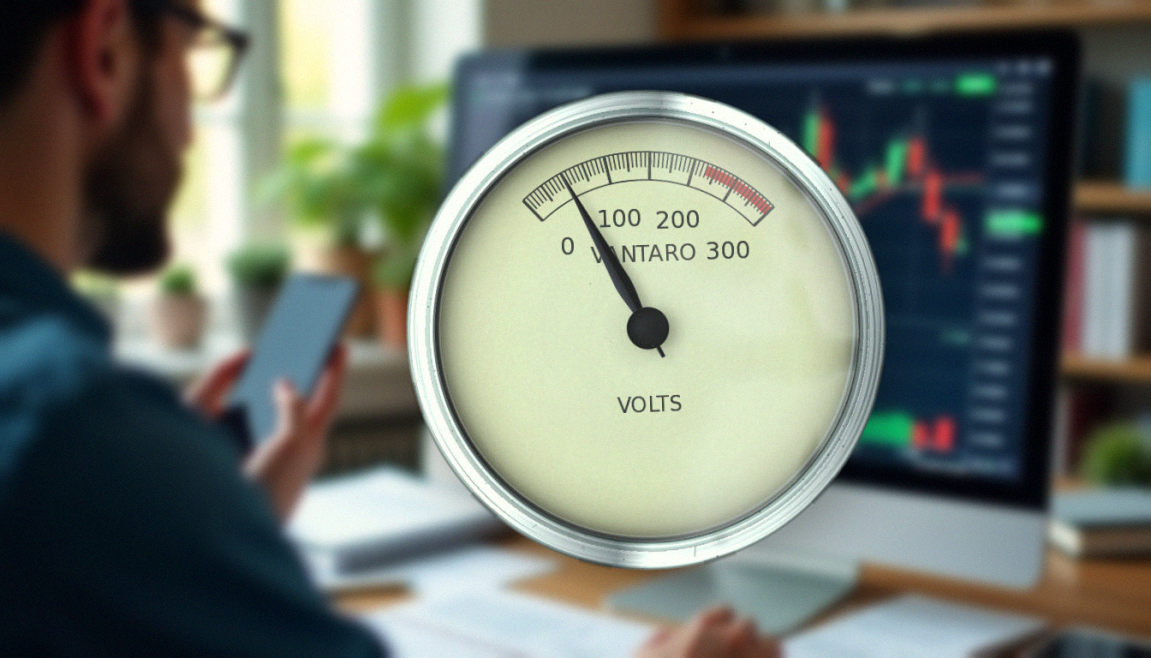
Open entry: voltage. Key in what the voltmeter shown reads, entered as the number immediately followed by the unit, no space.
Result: 50V
